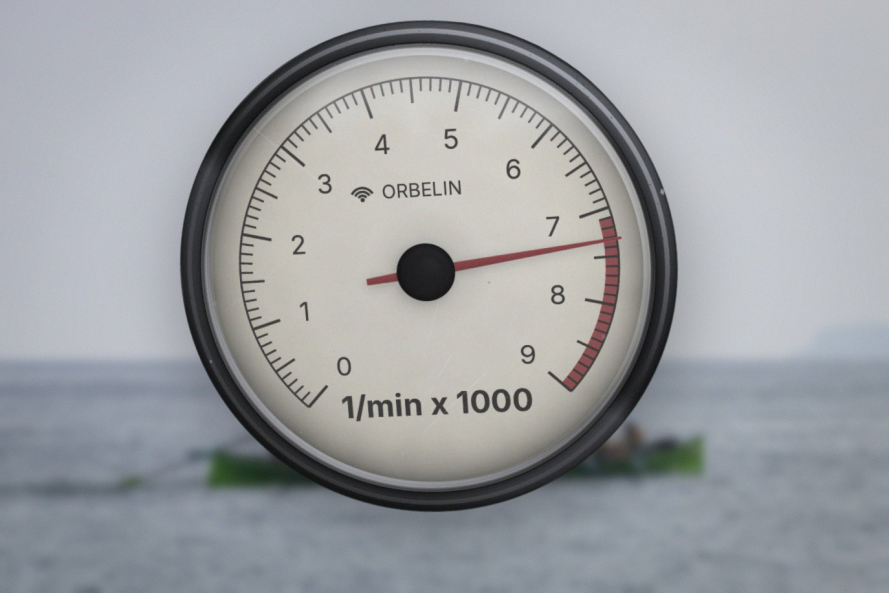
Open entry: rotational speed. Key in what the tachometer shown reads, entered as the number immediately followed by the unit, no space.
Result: 7300rpm
